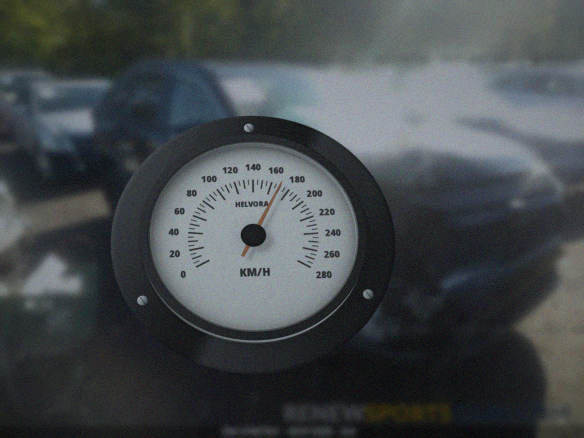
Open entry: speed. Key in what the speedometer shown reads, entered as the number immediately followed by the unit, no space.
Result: 170km/h
